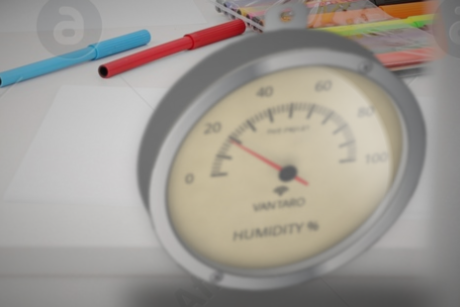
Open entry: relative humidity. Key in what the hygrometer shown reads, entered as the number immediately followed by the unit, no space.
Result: 20%
